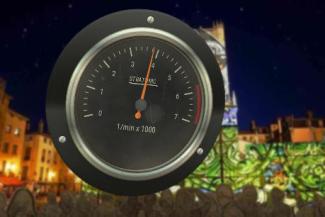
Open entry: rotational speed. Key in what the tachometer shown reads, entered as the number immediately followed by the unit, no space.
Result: 3800rpm
